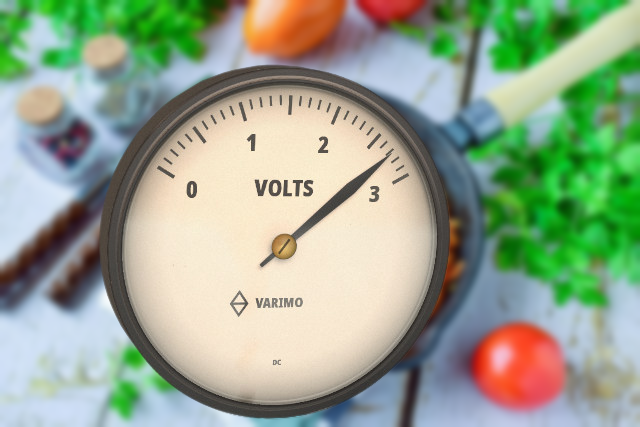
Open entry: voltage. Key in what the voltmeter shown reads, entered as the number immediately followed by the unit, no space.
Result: 2.7V
